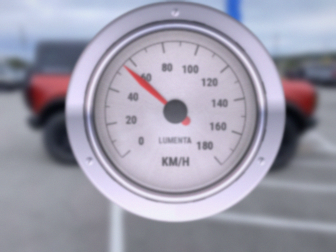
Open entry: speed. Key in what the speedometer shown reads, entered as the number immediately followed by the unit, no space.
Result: 55km/h
